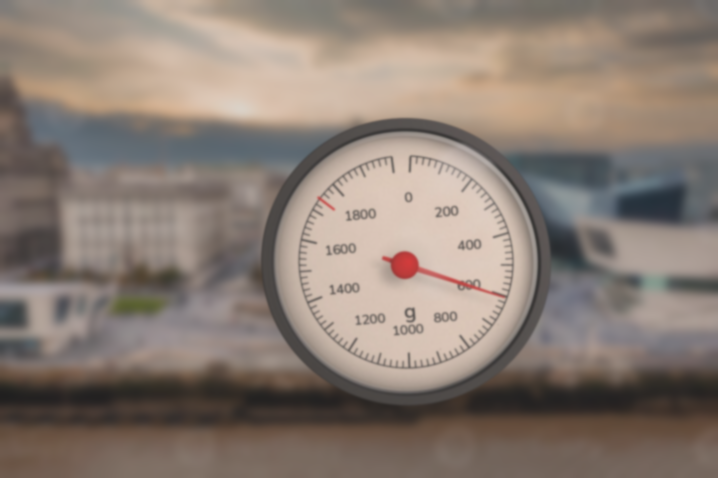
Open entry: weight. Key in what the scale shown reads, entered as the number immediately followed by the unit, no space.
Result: 600g
